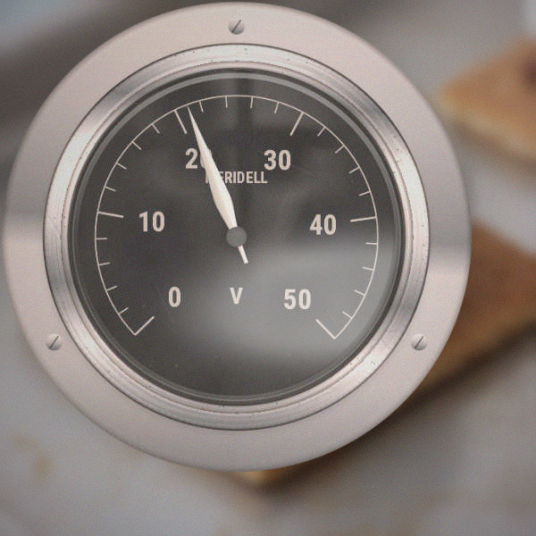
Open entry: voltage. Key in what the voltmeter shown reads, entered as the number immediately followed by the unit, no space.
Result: 21V
